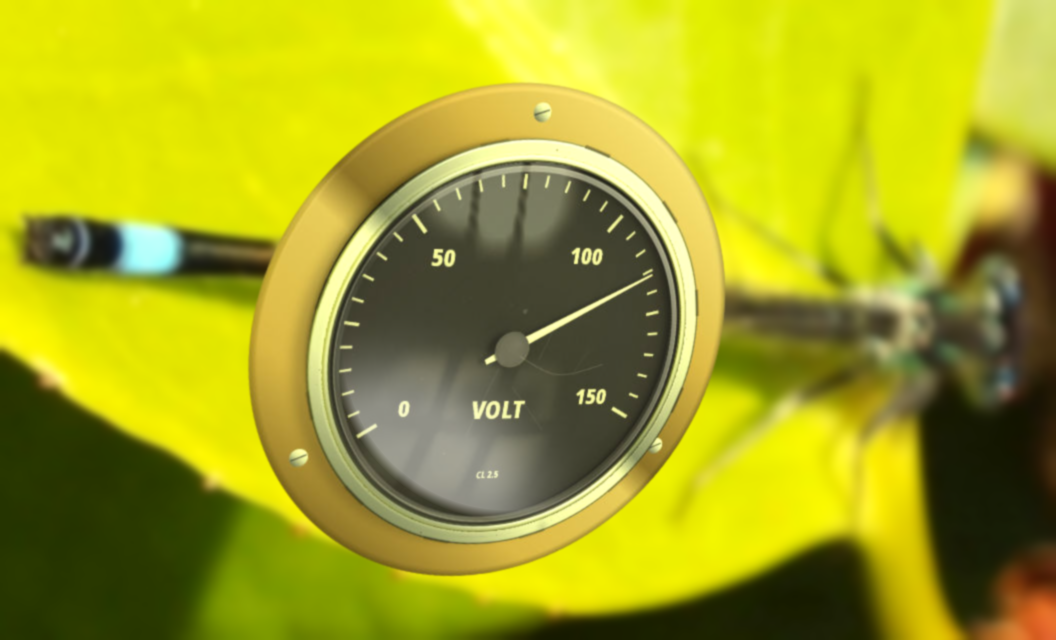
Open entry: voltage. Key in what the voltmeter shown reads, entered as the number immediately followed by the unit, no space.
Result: 115V
